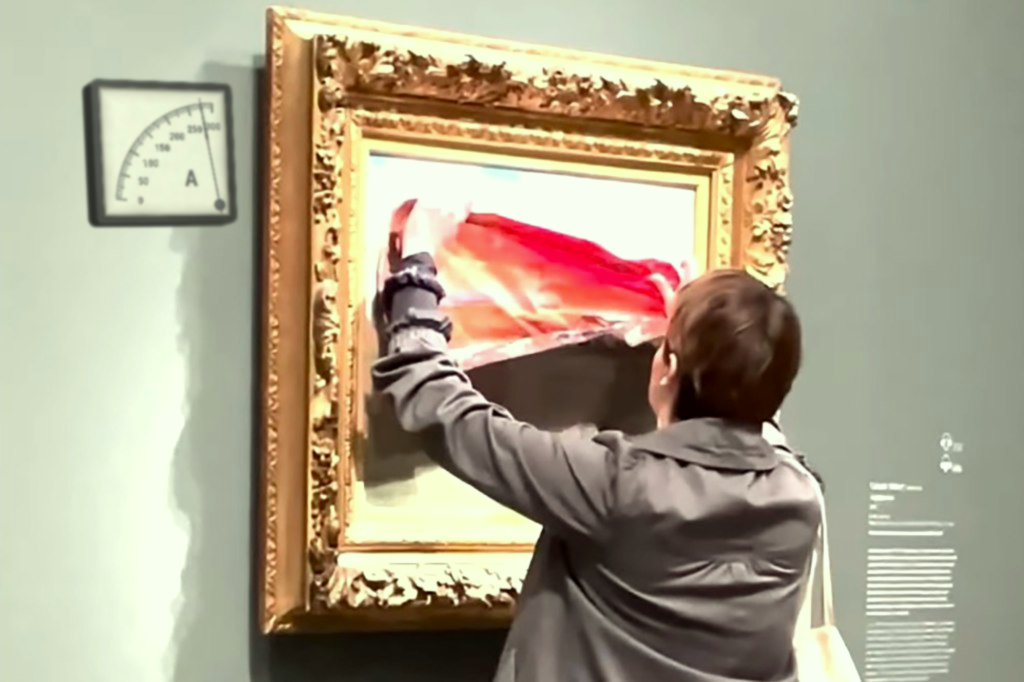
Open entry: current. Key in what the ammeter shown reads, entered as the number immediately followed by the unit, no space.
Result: 275A
